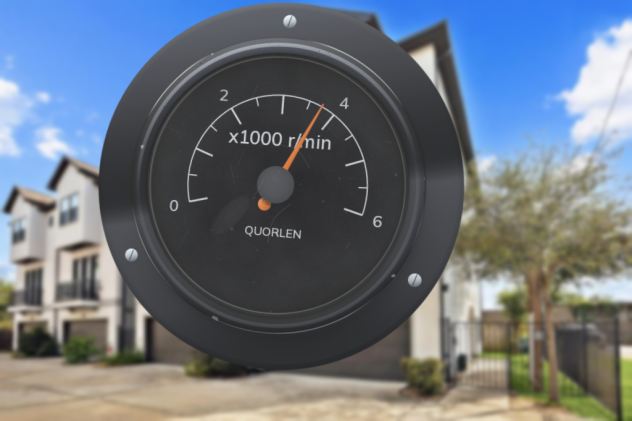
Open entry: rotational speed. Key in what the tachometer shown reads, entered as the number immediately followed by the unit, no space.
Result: 3750rpm
